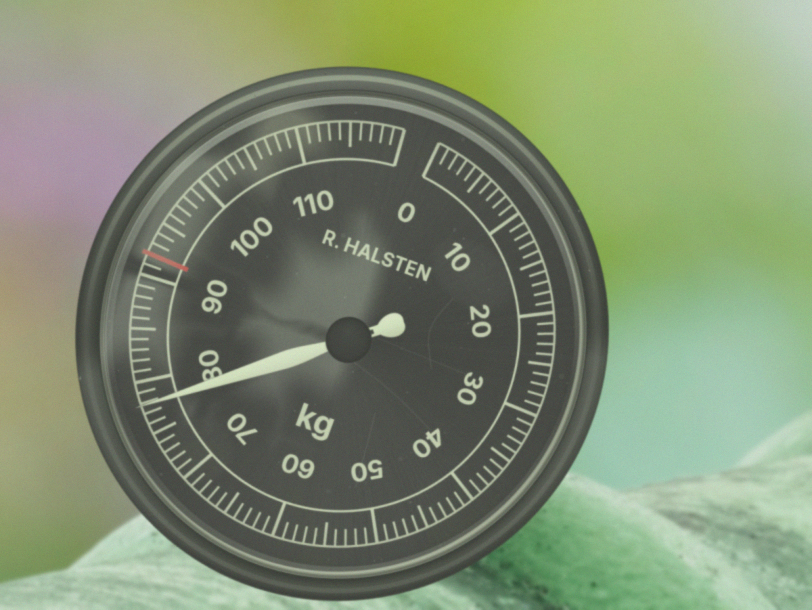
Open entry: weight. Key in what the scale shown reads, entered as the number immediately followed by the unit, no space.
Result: 78kg
